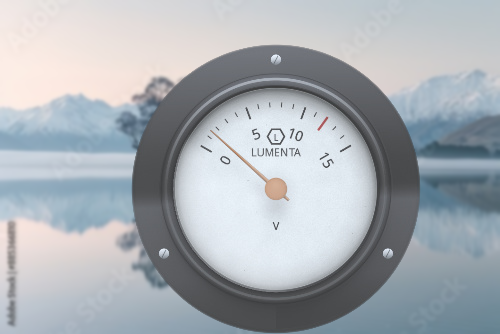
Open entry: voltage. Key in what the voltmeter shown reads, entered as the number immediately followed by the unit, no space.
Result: 1.5V
